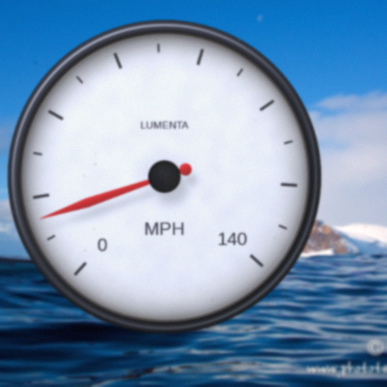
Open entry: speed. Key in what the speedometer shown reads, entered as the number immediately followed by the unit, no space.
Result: 15mph
